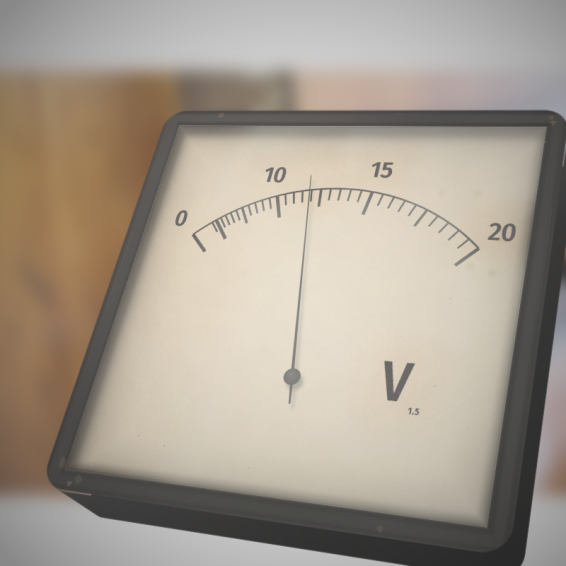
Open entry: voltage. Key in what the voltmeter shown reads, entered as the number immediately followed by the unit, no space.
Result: 12V
